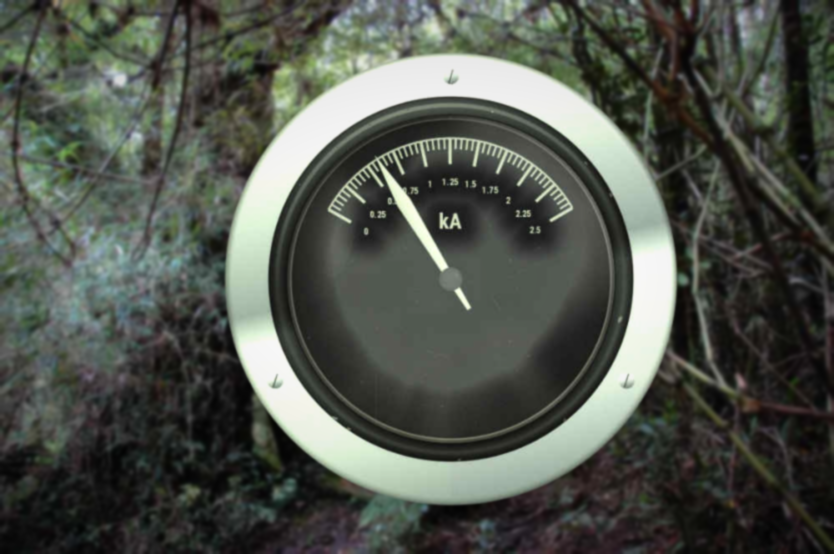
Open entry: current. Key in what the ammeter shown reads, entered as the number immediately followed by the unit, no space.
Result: 0.6kA
